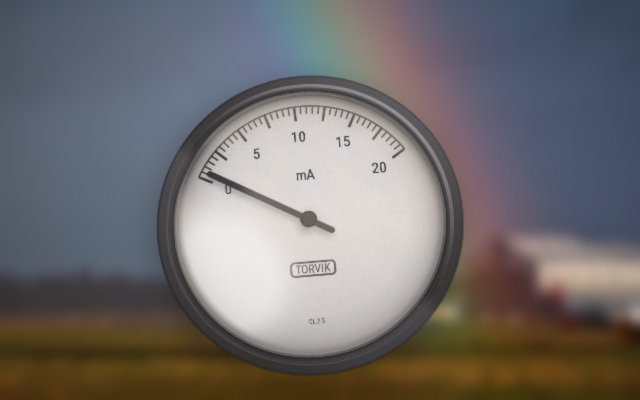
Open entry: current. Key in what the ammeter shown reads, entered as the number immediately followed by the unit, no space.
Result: 0.5mA
